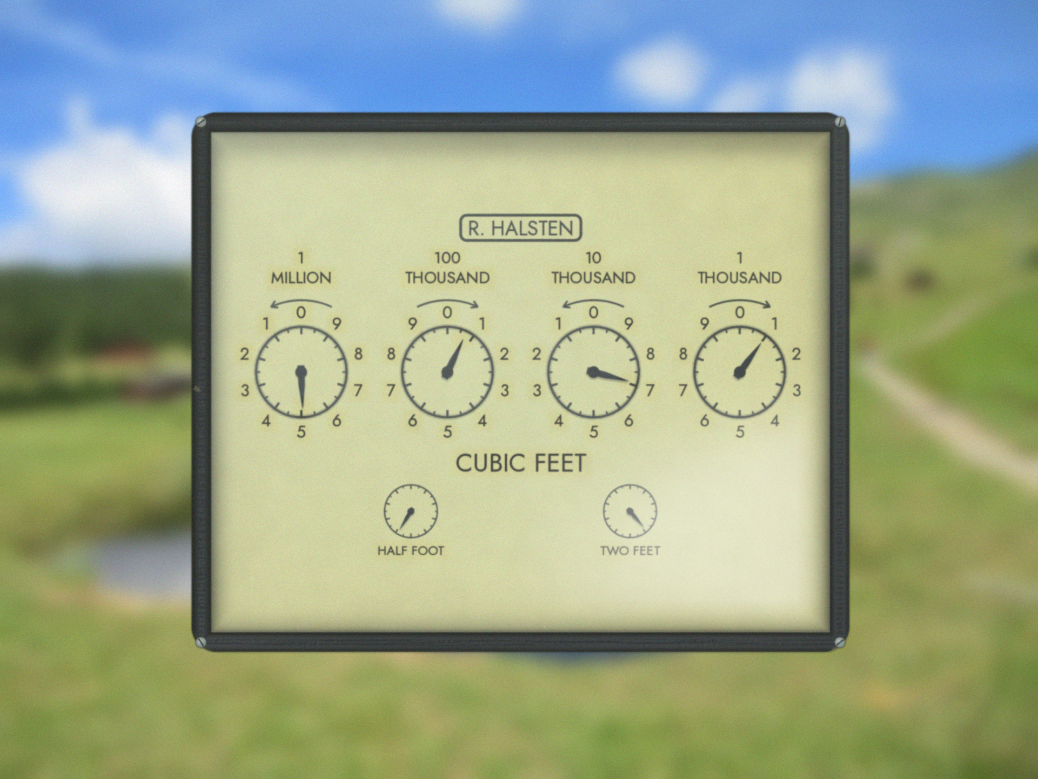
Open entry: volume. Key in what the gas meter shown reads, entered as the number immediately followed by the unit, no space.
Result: 507100ft³
